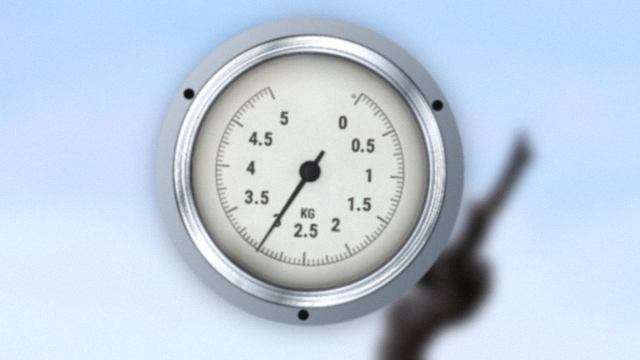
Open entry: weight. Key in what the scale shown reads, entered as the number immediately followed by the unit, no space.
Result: 3kg
